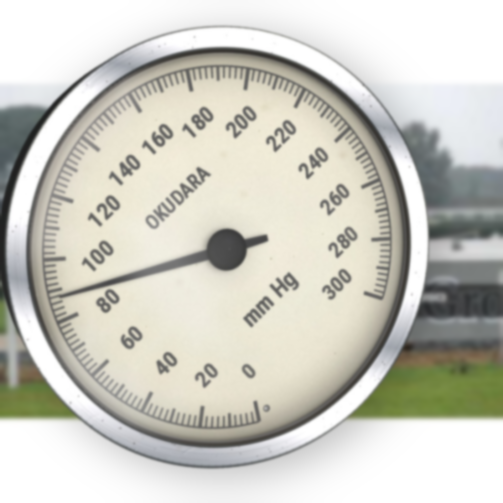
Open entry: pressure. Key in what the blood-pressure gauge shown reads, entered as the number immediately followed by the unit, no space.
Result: 88mmHg
